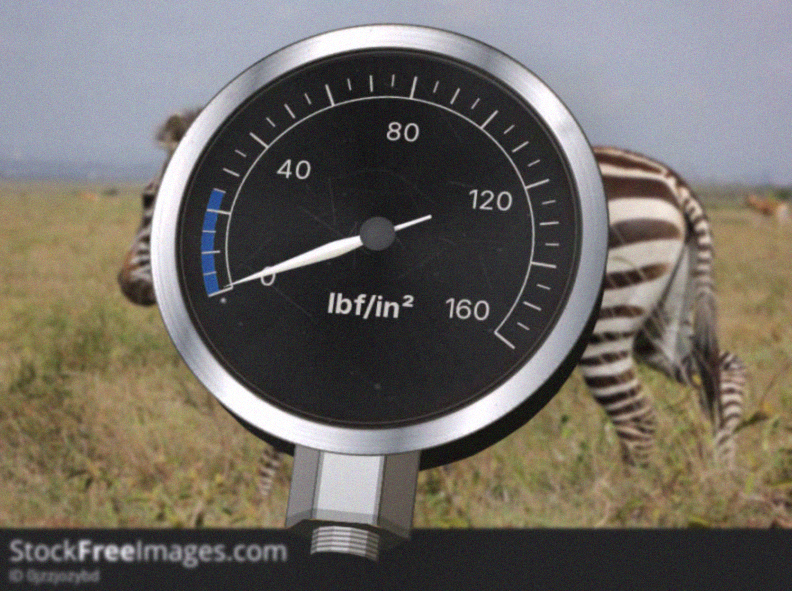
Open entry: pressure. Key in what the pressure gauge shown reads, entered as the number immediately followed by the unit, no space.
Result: 0psi
